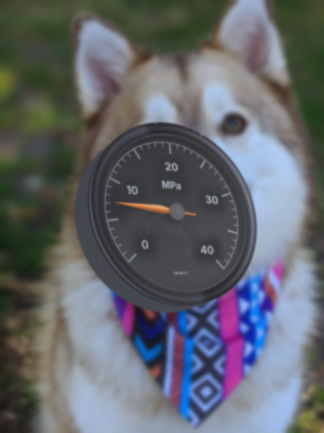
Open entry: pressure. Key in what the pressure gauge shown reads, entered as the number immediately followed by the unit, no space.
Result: 7MPa
